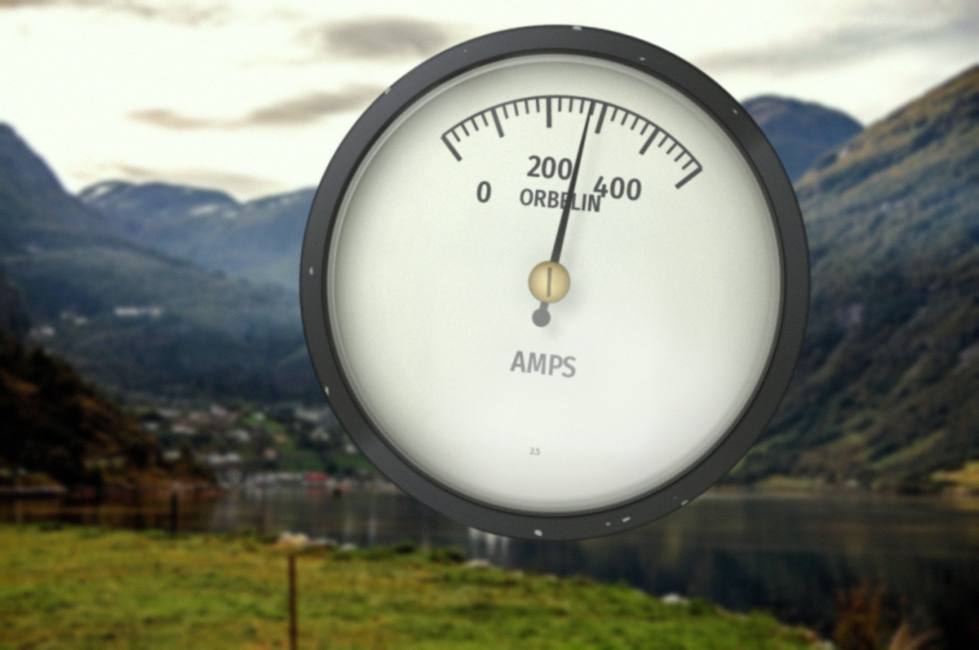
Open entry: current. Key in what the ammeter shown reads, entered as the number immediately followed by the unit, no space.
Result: 280A
